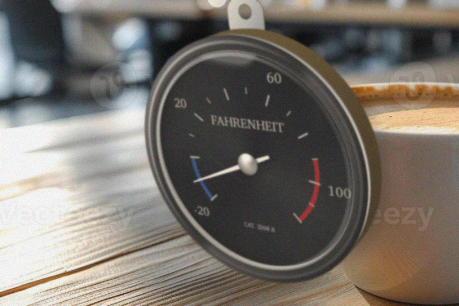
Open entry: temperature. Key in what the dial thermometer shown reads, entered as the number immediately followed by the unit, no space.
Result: -10°F
